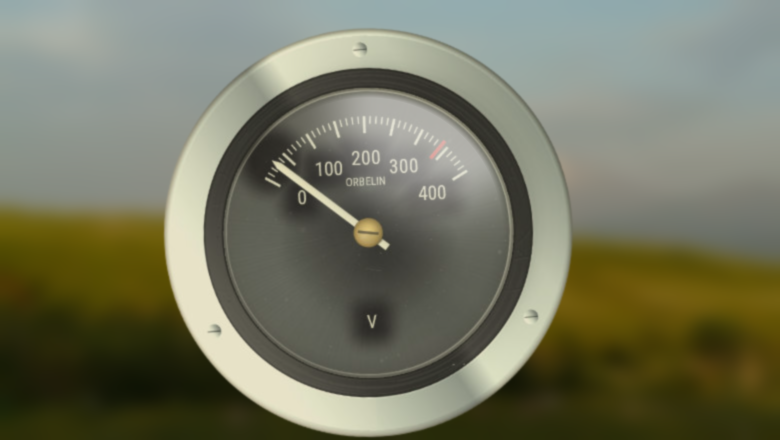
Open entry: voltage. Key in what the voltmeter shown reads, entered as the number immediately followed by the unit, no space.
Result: 30V
